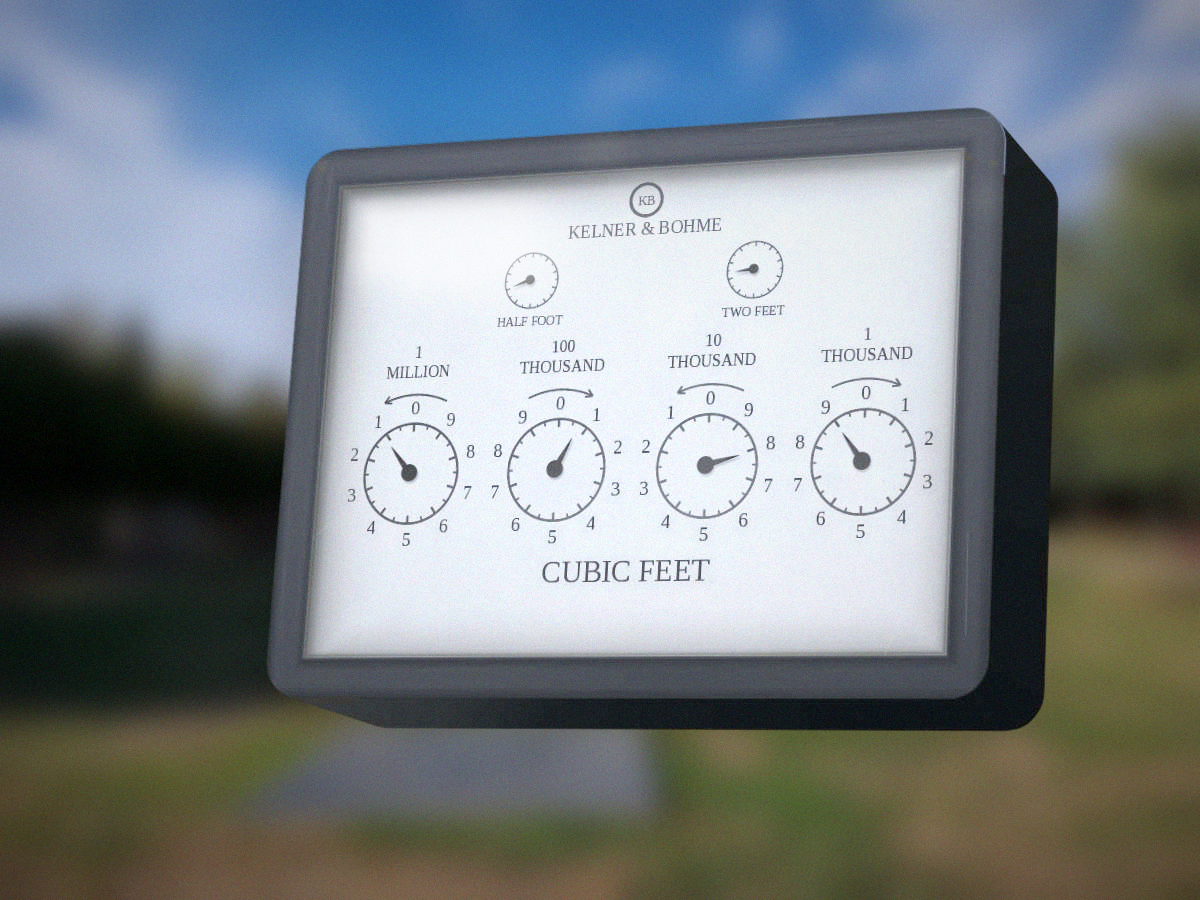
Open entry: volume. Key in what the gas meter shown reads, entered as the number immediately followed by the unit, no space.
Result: 107900ft³
